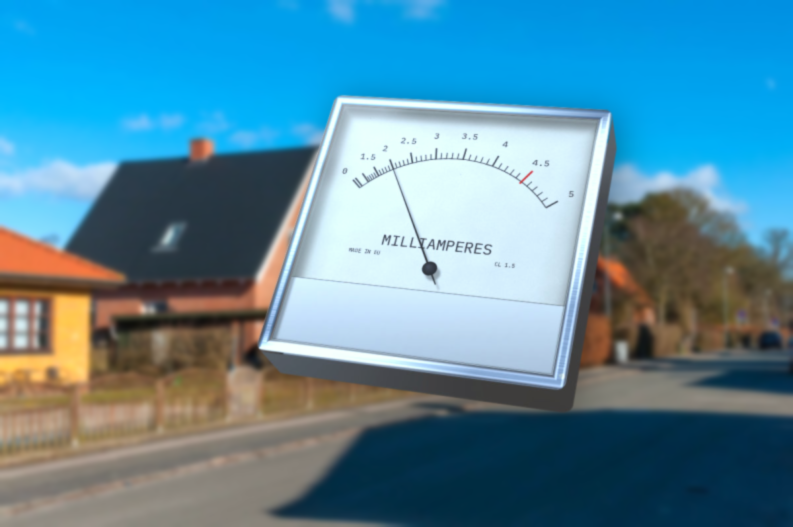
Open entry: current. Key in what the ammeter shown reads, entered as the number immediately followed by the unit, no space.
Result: 2mA
